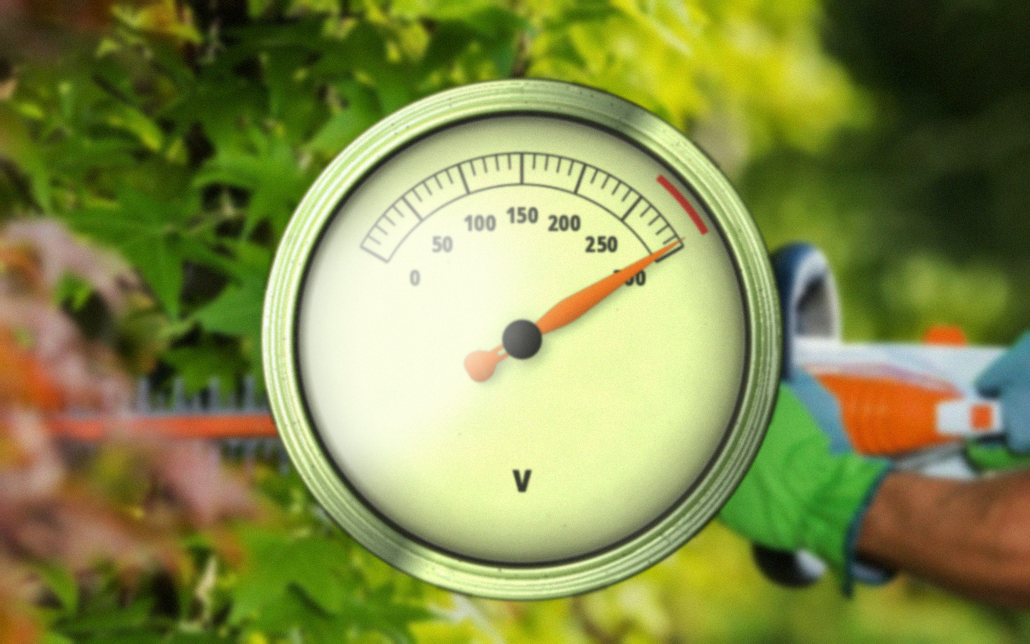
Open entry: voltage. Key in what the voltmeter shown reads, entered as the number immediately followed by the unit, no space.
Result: 295V
